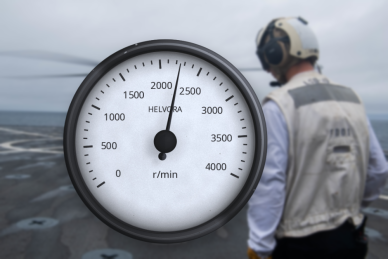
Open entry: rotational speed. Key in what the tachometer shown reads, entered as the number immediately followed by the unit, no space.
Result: 2250rpm
